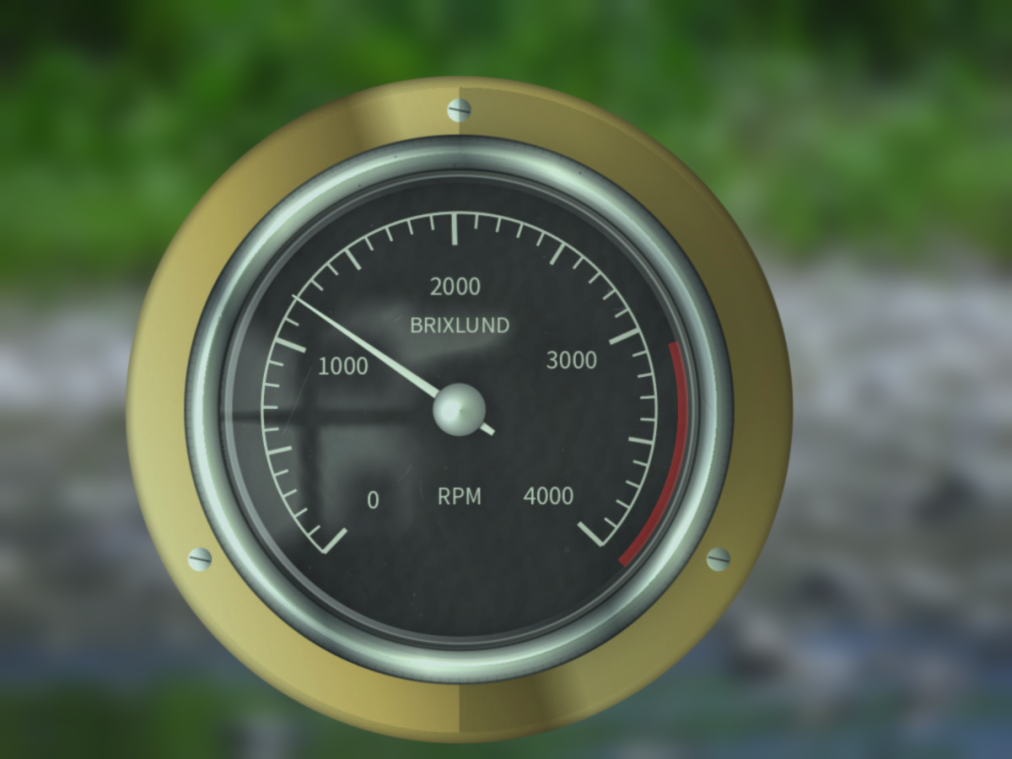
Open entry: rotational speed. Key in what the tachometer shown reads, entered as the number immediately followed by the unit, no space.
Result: 1200rpm
